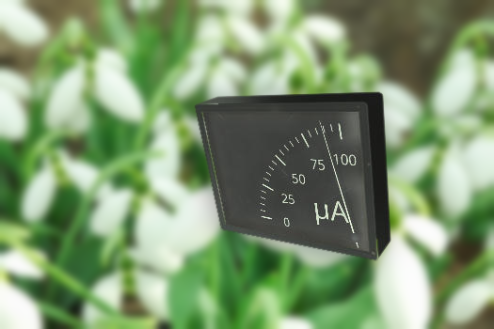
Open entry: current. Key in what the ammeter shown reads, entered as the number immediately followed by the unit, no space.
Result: 90µA
